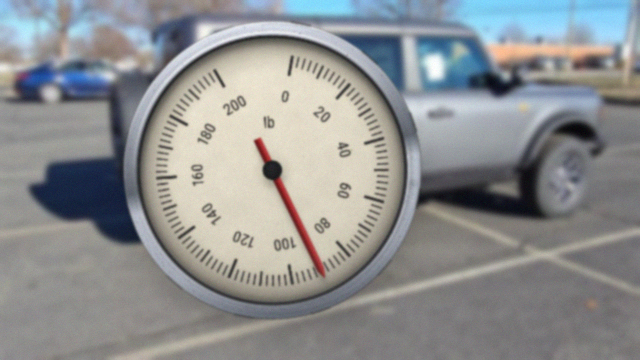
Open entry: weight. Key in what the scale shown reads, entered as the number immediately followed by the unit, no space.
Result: 90lb
